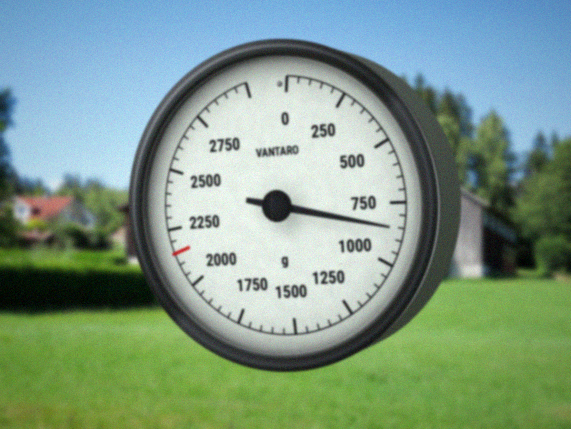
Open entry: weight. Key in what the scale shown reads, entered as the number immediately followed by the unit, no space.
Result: 850g
